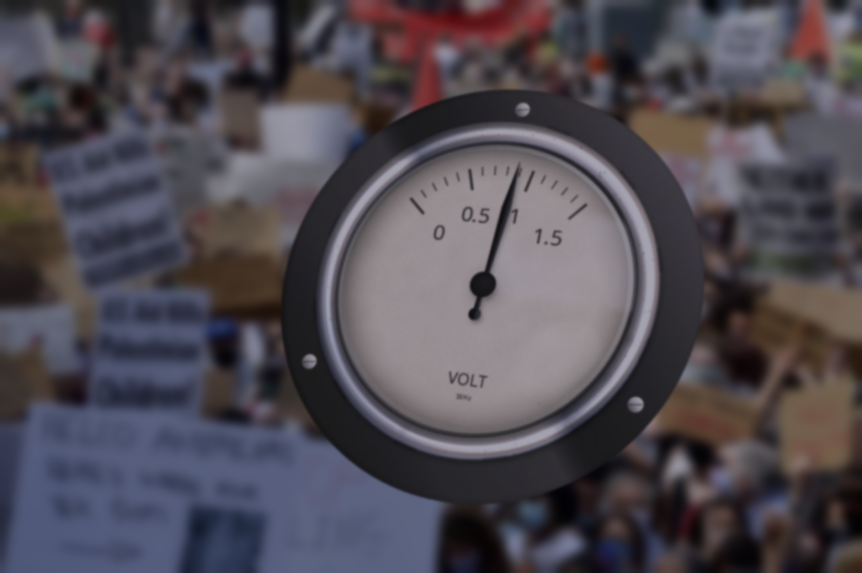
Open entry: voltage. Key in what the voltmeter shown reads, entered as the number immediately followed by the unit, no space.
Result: 0.9V
